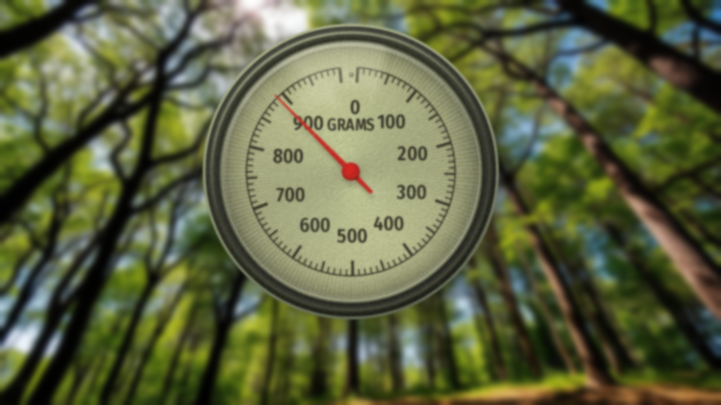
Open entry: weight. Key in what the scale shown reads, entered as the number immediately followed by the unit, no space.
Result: 890g
